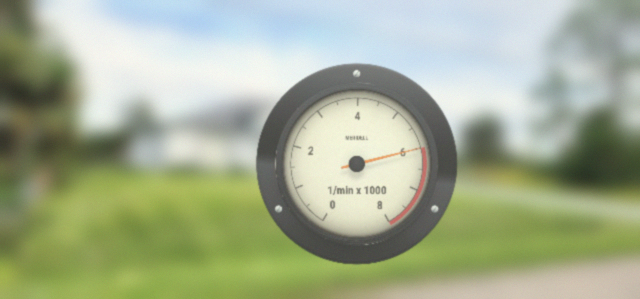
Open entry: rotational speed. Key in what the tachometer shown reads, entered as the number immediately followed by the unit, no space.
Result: 6000rpm
